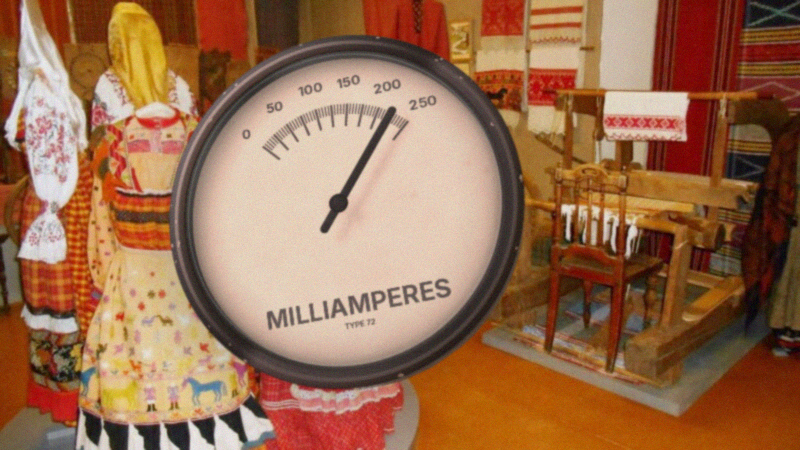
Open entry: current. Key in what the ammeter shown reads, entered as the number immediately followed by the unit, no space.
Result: 225mA
